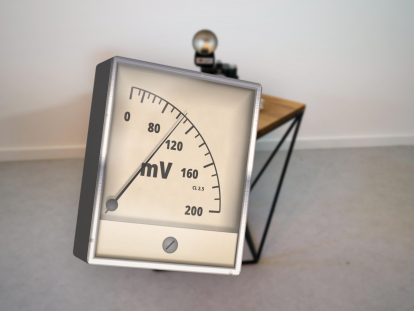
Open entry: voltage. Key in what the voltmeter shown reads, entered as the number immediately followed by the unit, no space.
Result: 105mV
